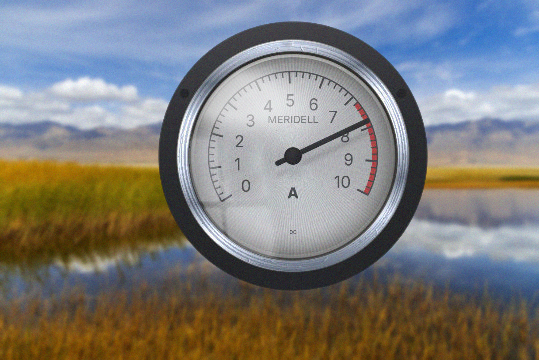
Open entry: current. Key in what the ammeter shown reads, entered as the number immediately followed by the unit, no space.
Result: 7.8A
